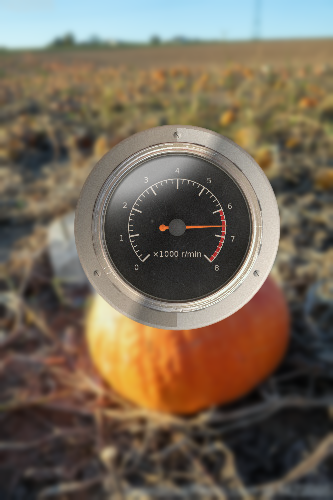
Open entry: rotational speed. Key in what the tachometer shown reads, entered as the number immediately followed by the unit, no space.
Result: 6600rpm
